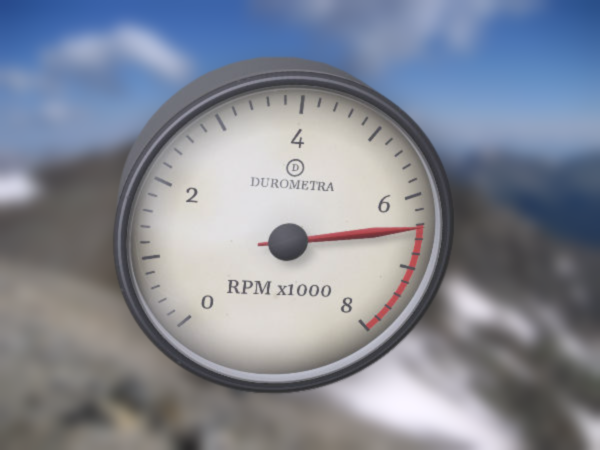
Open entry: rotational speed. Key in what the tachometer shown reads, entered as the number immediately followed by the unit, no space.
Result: 6400rpm
